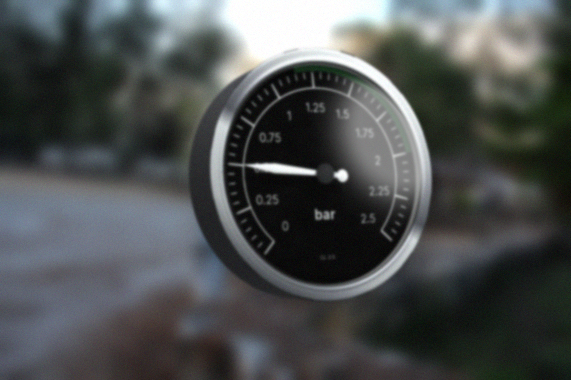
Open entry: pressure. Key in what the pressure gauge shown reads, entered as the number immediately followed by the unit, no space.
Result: 0.5bar
